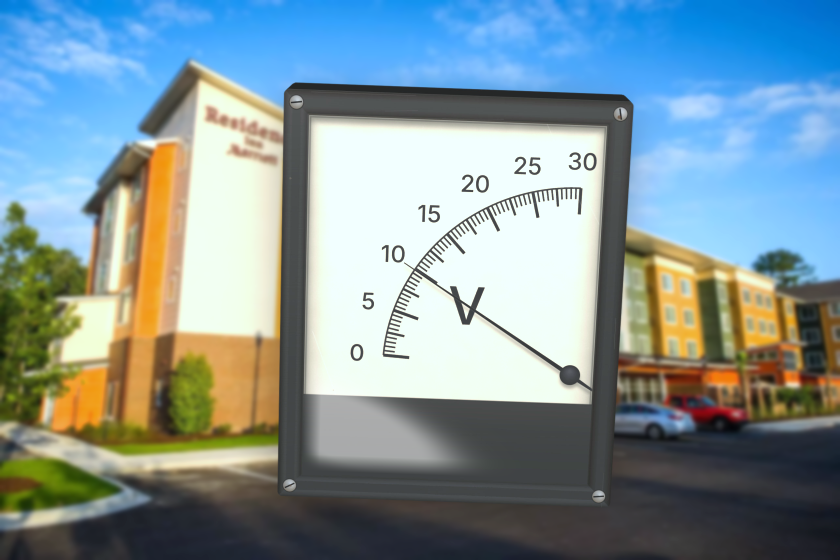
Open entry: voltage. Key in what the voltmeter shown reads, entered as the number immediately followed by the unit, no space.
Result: 10V
